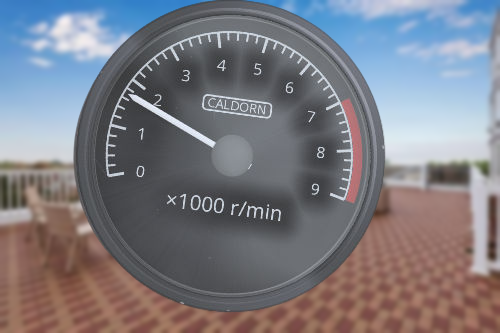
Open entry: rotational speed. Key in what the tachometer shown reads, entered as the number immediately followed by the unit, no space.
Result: 1700rpm
